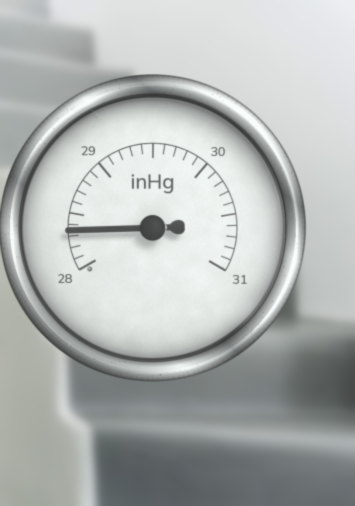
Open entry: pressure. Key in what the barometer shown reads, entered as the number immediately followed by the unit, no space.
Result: 28.35inHg
